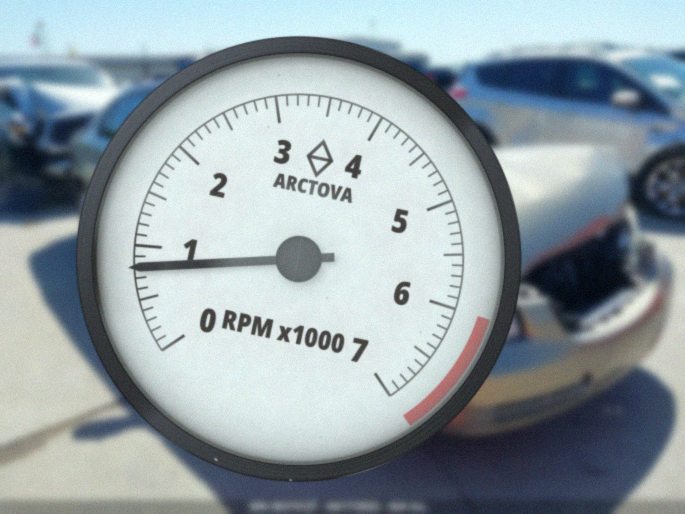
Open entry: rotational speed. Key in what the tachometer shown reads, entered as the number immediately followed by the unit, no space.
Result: 800rpm
